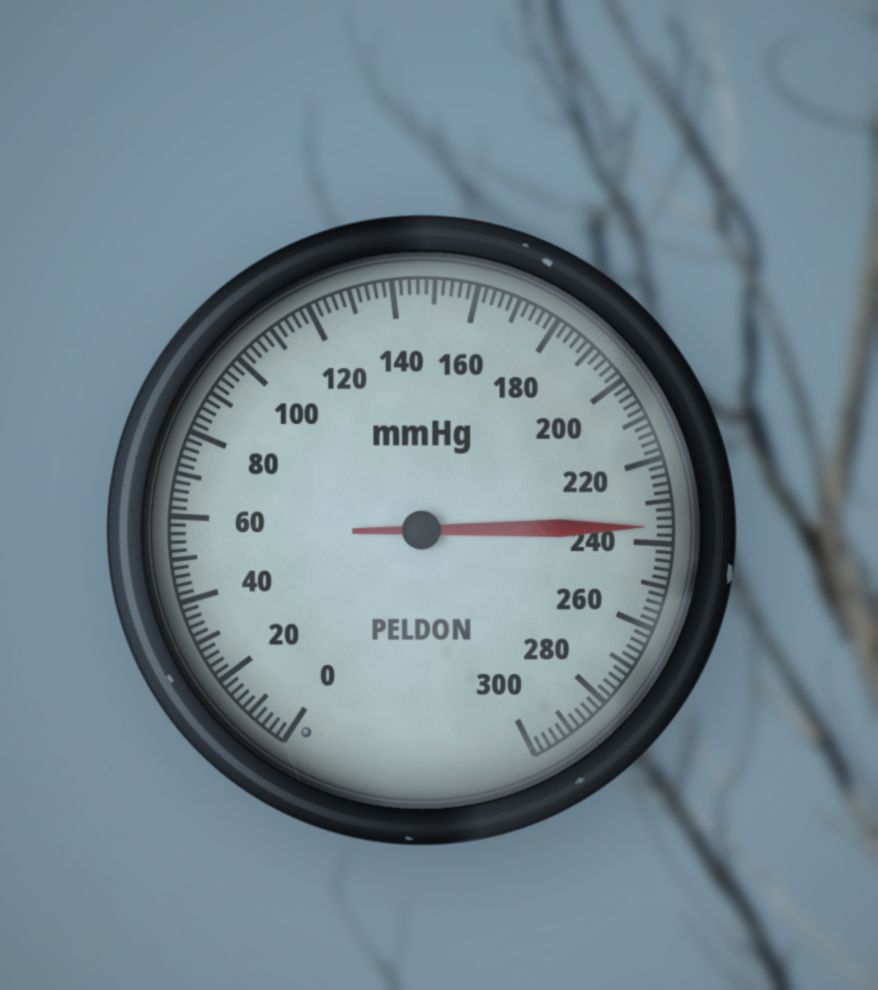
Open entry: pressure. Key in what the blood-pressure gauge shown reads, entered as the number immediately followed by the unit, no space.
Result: 236mmHg
